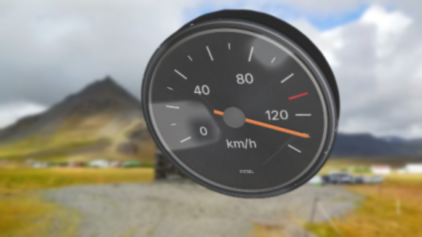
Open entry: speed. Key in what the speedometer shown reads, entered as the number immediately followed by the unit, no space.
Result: 130km/h
